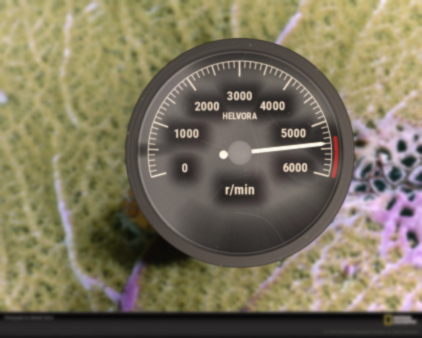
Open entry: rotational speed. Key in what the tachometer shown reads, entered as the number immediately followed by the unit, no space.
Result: 5400rpm
